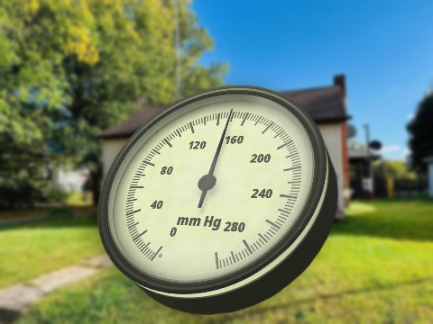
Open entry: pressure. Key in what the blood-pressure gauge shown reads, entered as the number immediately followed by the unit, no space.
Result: 150mmHg
